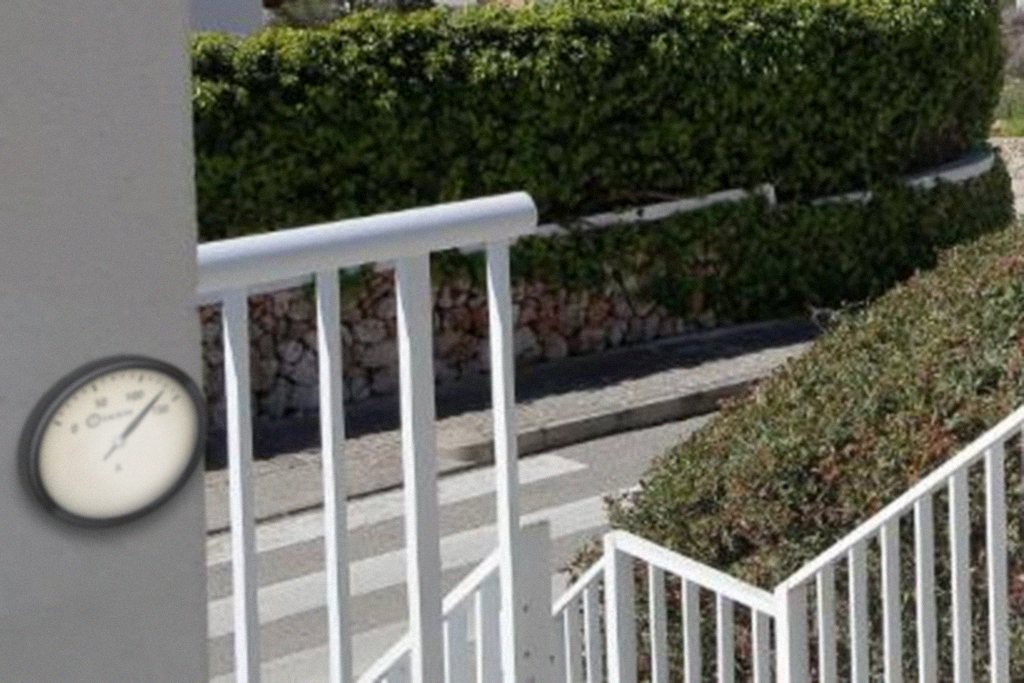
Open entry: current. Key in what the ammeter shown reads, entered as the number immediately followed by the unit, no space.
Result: 130A
